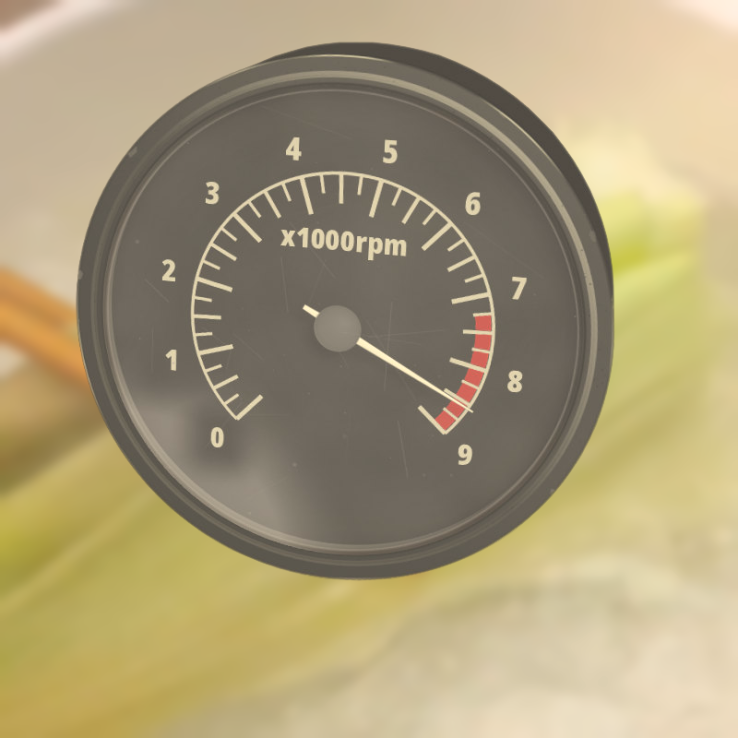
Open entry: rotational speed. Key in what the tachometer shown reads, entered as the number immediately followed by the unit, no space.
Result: 8500rpm
